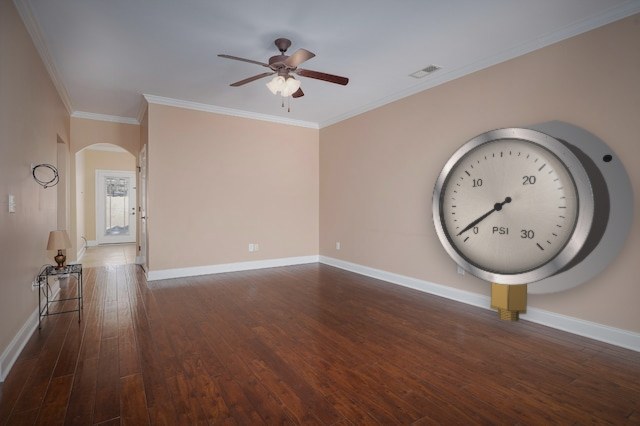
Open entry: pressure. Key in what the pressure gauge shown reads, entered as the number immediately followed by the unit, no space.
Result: 1psi
